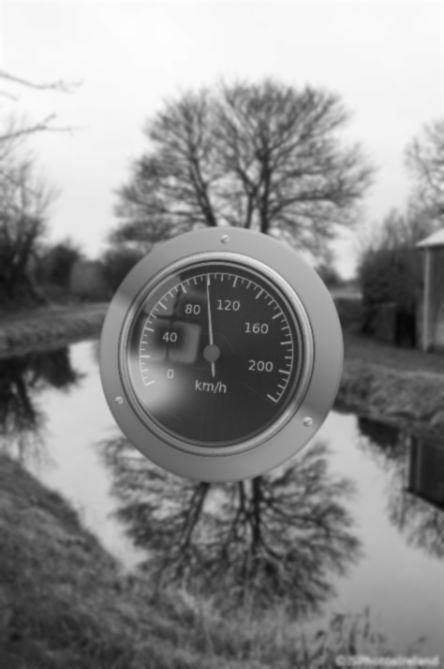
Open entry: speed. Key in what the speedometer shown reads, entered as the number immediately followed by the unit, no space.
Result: 100km/h
